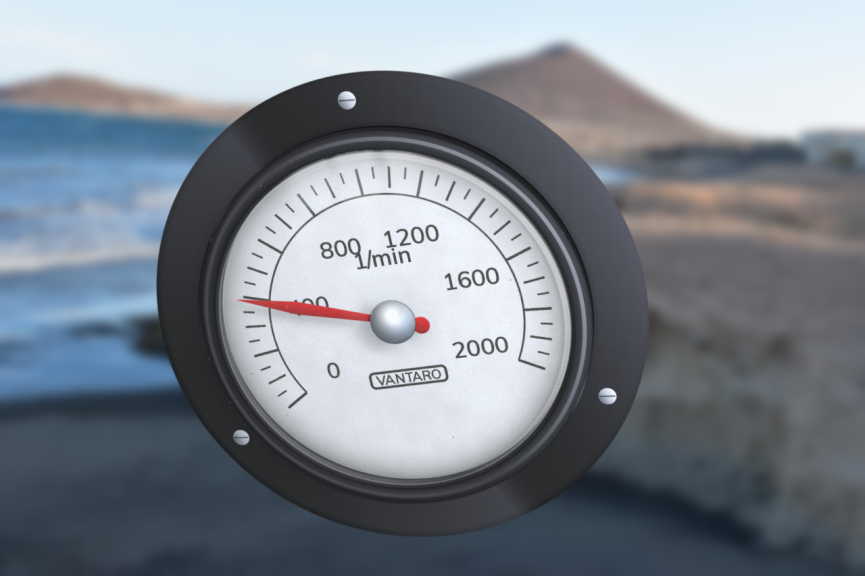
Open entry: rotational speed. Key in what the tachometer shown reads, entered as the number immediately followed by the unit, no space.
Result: 400rpm
